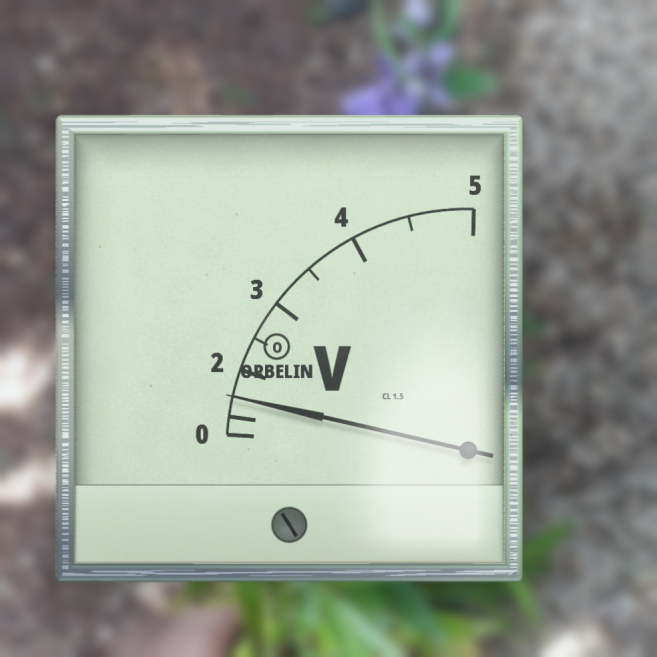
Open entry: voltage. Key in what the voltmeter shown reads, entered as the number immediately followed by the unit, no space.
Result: 1.5V
